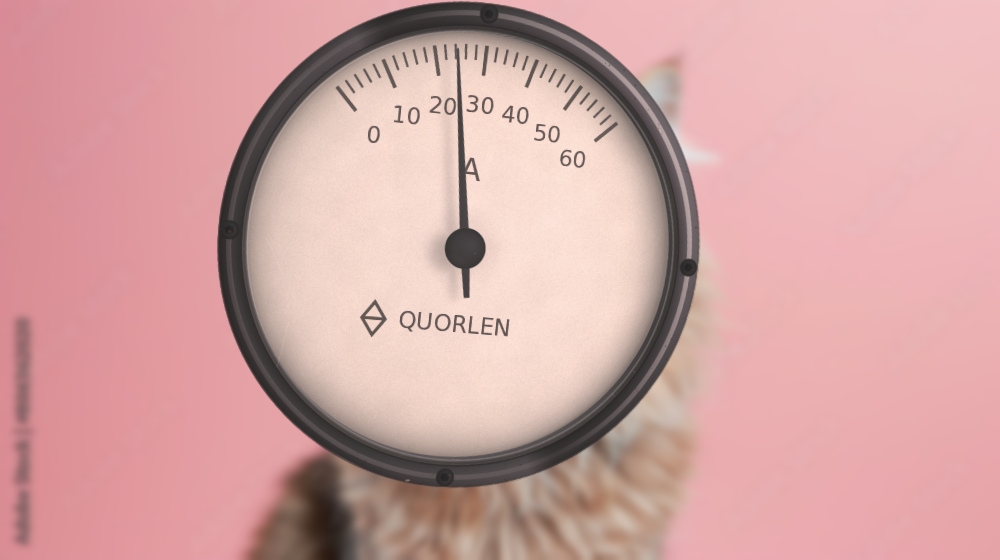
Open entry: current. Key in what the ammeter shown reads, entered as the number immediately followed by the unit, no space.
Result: 24A
